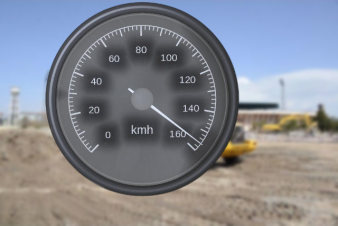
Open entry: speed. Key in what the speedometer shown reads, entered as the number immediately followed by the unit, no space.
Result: 156km/h
